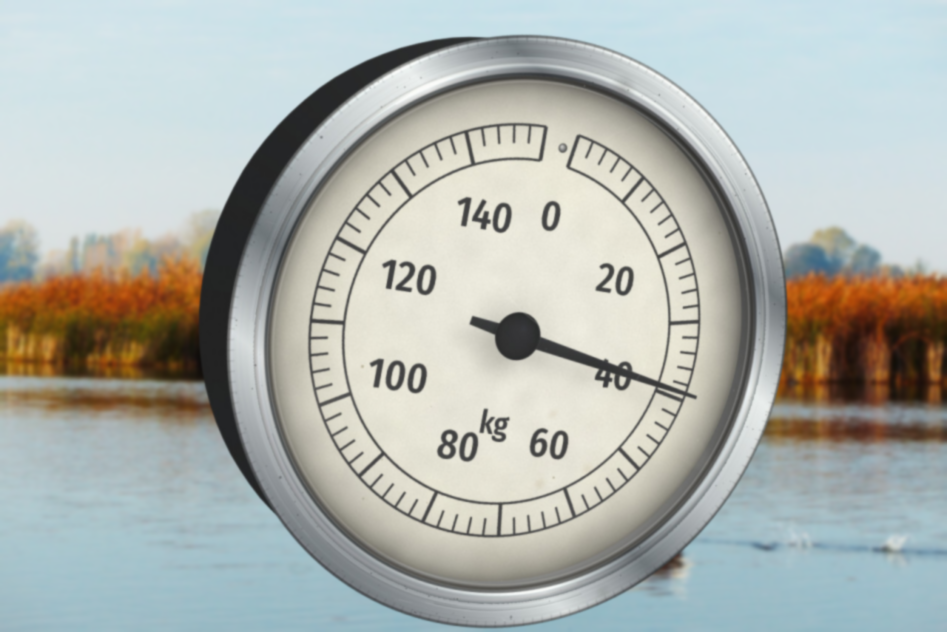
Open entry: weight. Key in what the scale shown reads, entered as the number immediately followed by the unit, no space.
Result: 39kg
